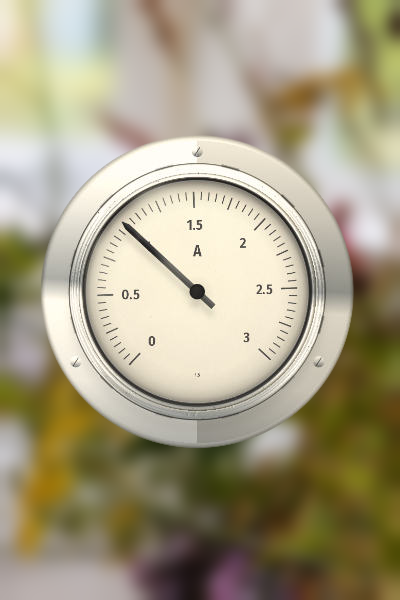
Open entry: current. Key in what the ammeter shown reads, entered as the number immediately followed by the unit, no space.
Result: 1A
